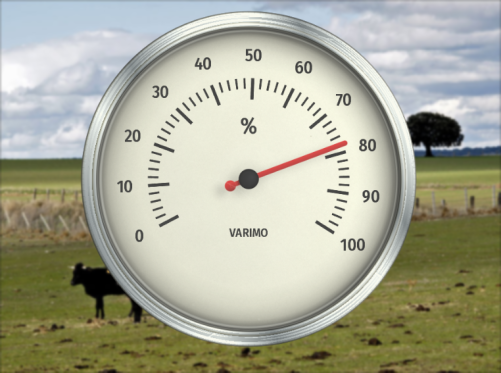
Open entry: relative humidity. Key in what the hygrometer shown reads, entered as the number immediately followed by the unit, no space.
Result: 78%
